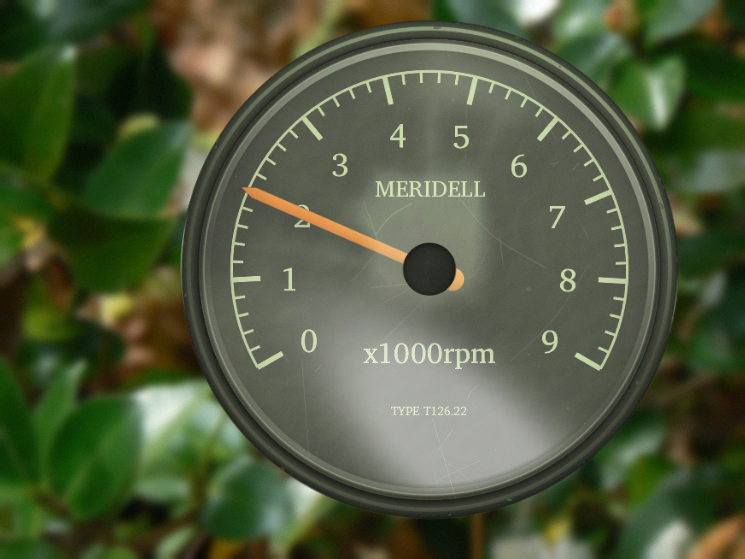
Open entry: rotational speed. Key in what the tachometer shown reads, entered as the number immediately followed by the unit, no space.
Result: 2000rpm
